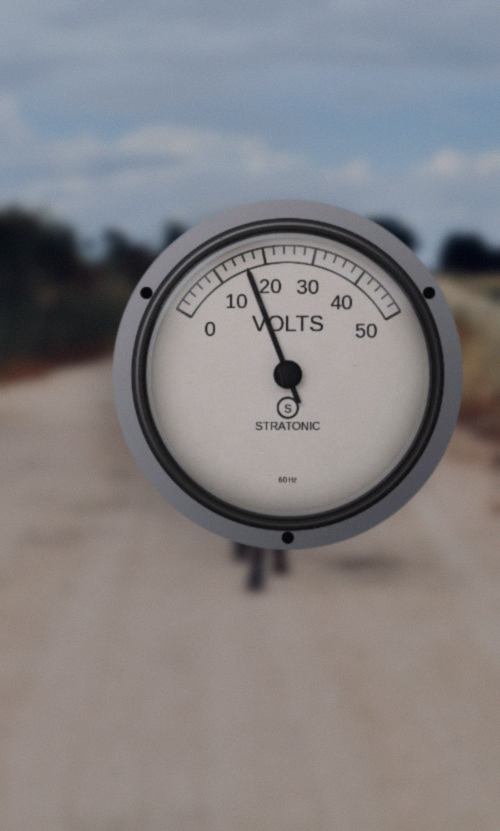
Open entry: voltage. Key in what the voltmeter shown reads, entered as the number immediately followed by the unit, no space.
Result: 16V
